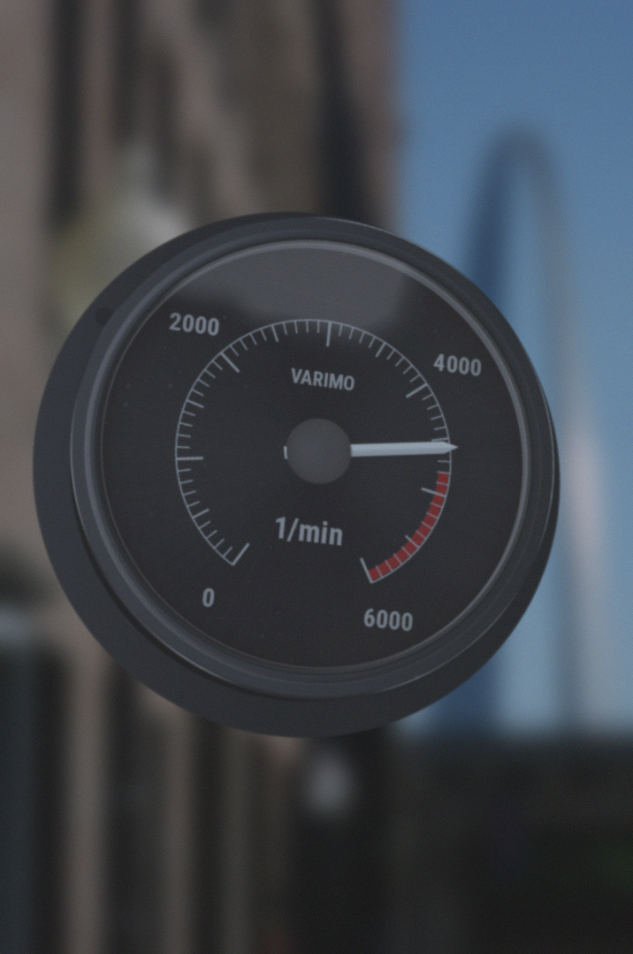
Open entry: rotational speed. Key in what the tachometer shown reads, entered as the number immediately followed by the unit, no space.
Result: 4600rpm
